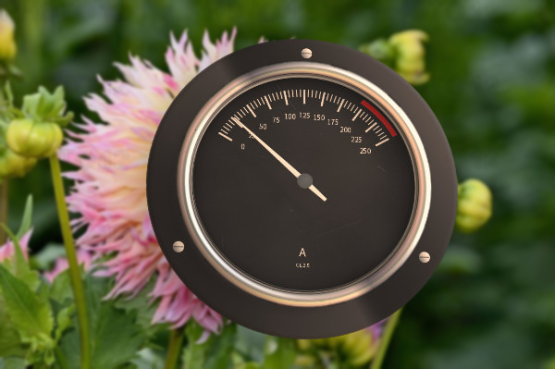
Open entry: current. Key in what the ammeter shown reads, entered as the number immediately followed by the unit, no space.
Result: 25A
